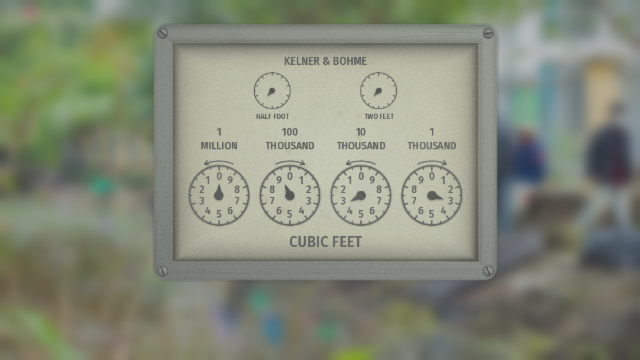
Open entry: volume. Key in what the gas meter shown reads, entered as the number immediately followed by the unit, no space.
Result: 993300ft³
